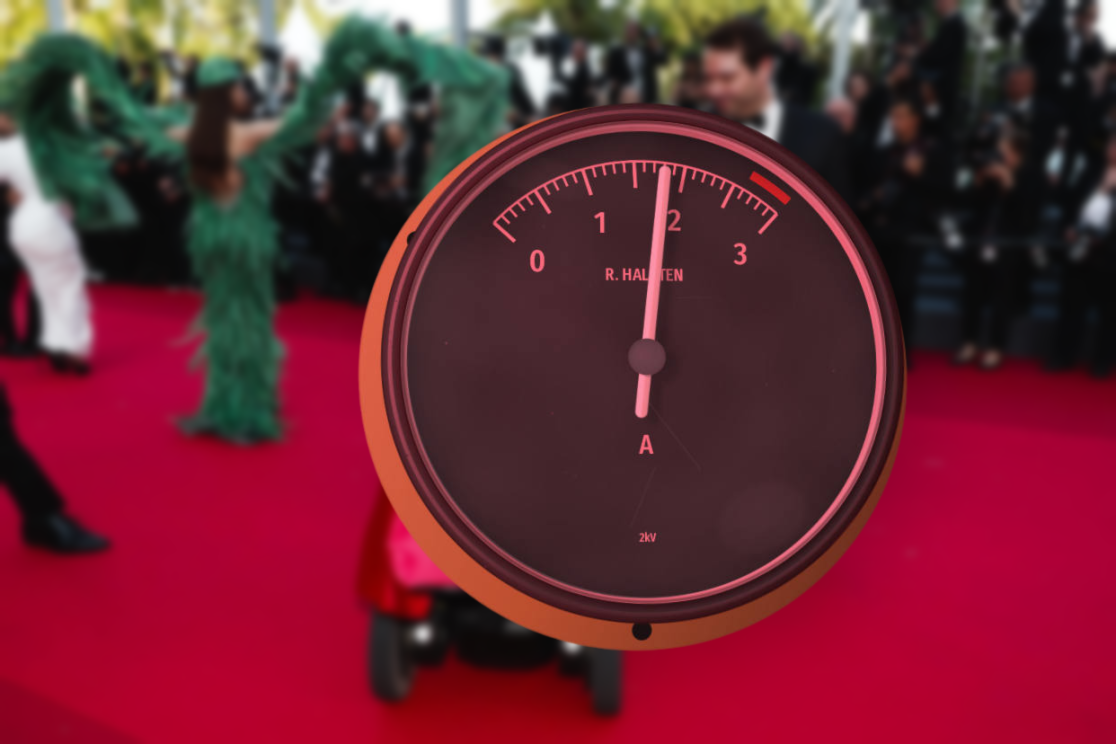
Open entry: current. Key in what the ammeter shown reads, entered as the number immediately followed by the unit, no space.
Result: 1.8A
